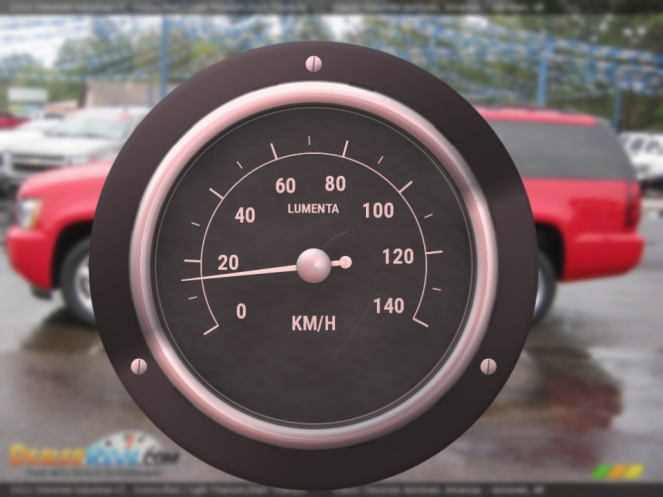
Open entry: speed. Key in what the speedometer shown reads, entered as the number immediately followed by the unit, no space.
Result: 15km/h
